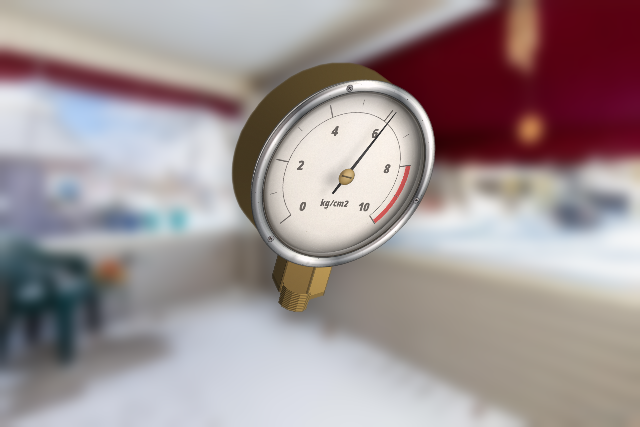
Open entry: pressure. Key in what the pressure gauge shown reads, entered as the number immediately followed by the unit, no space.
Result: 6kg/cm²
